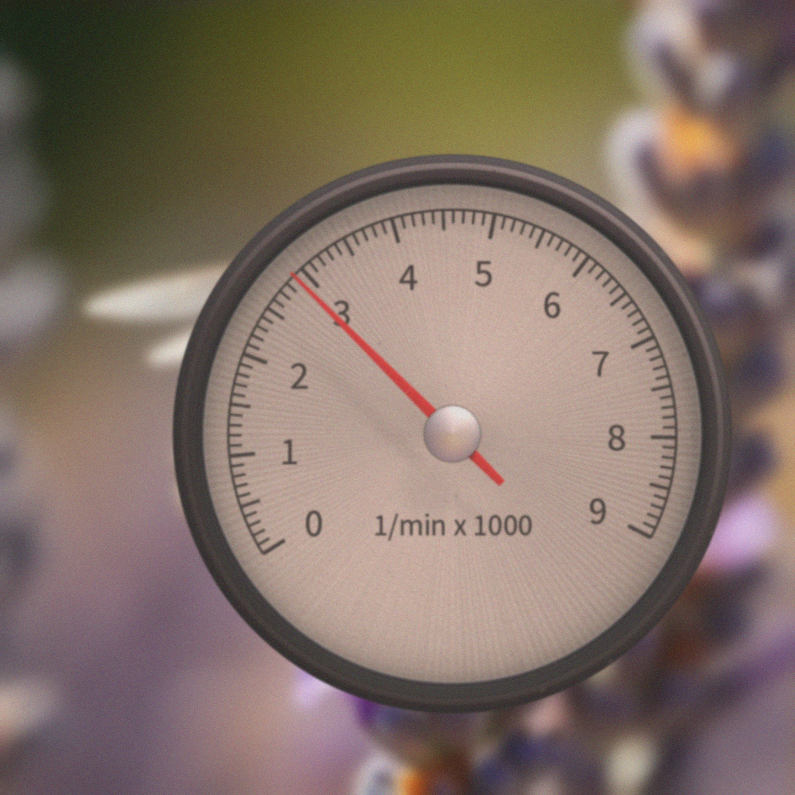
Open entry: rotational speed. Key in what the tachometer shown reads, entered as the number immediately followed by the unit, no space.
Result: 2900rpm
